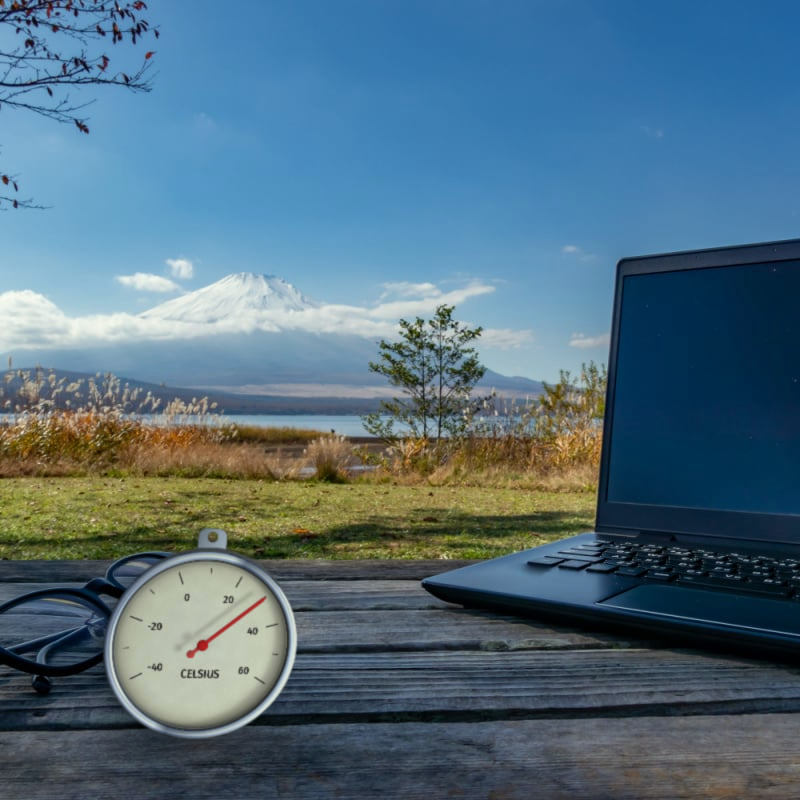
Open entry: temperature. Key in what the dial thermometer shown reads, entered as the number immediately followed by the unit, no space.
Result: 30°C
